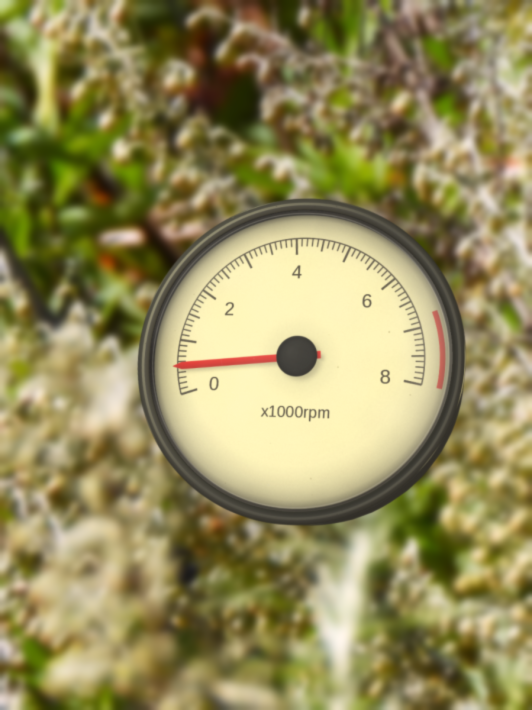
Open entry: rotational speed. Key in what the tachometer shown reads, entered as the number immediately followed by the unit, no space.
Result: 500rpm
